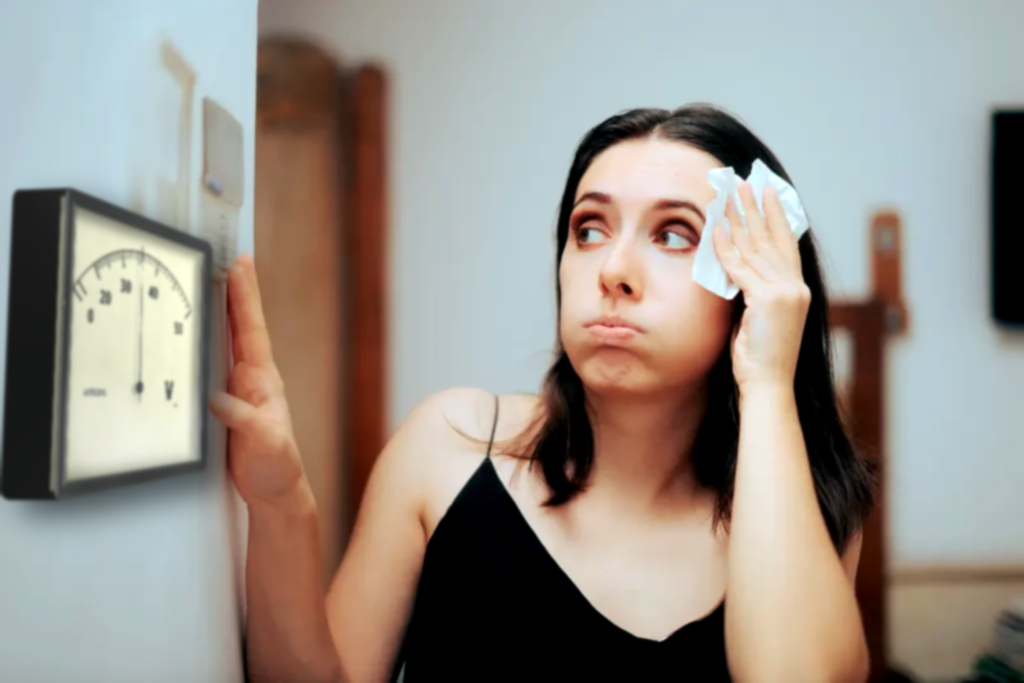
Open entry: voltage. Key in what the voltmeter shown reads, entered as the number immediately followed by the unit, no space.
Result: 35V
